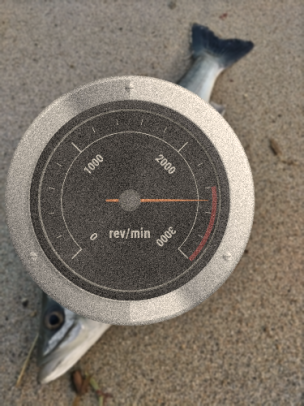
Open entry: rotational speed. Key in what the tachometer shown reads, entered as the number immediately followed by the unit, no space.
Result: 2500rpm
